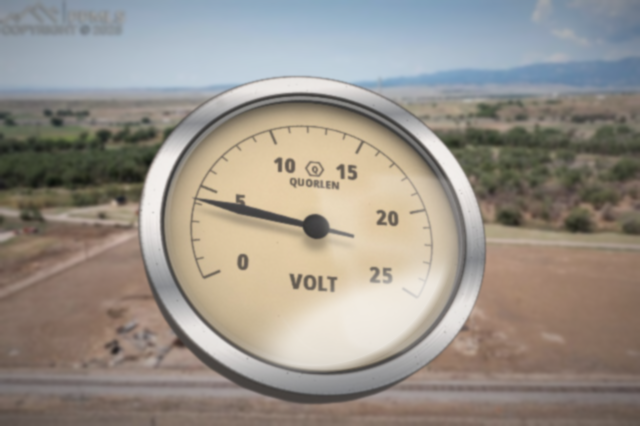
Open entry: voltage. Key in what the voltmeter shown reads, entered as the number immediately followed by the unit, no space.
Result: 4V
